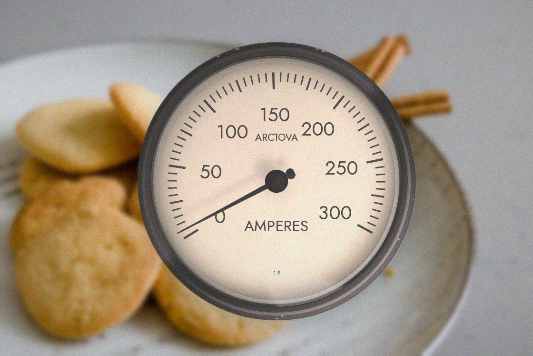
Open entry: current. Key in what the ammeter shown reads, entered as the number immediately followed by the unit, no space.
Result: 5A
